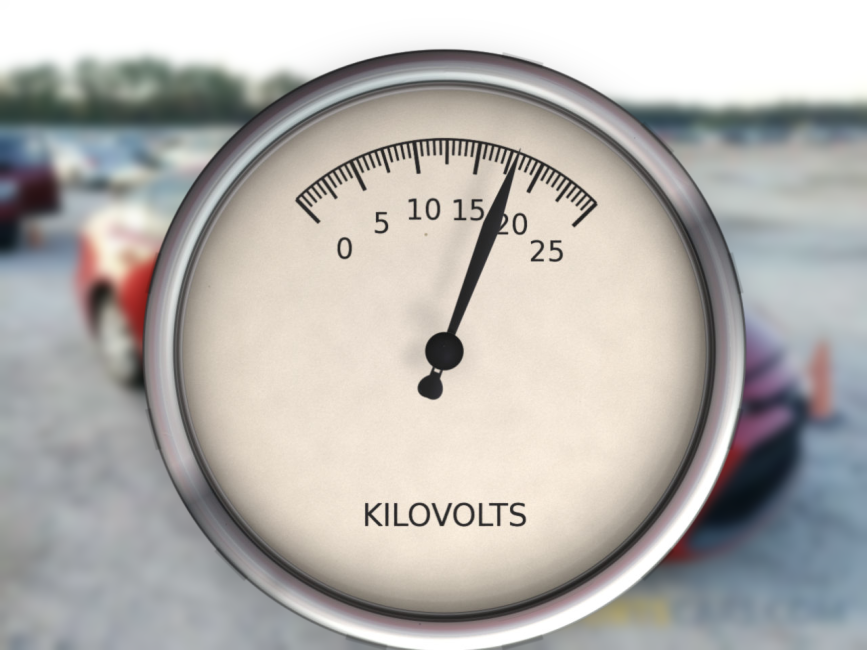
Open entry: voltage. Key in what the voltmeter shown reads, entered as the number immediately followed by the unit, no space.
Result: 18kV
